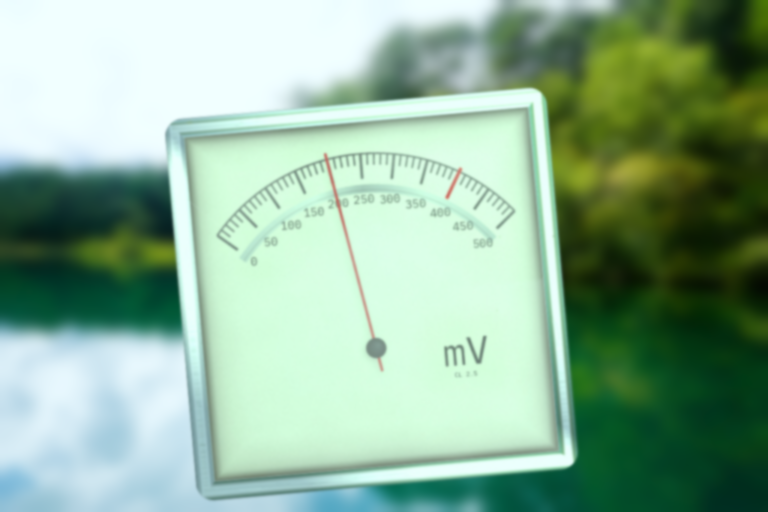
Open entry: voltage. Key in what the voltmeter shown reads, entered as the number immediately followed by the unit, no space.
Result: 200mV
